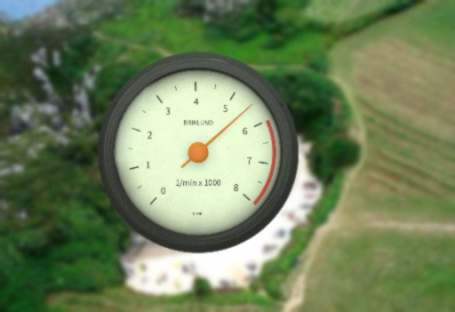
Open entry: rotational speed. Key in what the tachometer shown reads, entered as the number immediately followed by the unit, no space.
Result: 5500rpm
